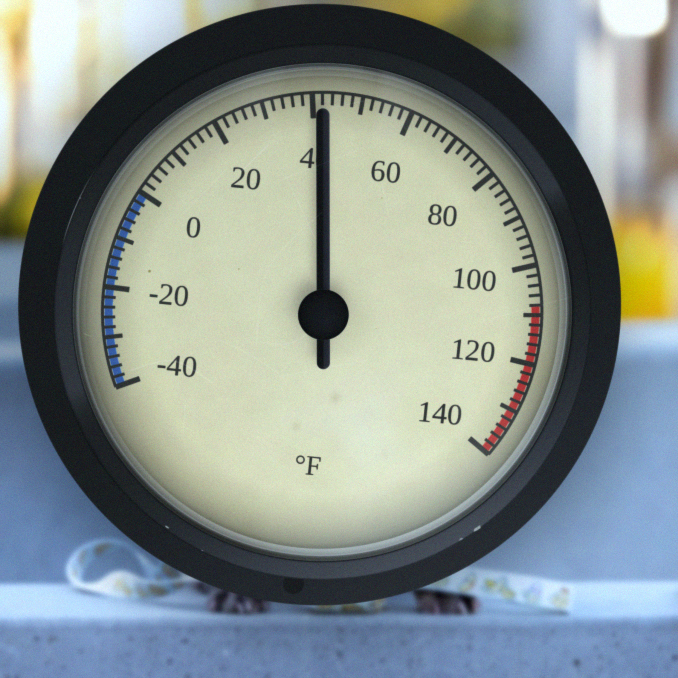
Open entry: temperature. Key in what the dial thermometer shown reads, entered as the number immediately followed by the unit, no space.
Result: 42°F
